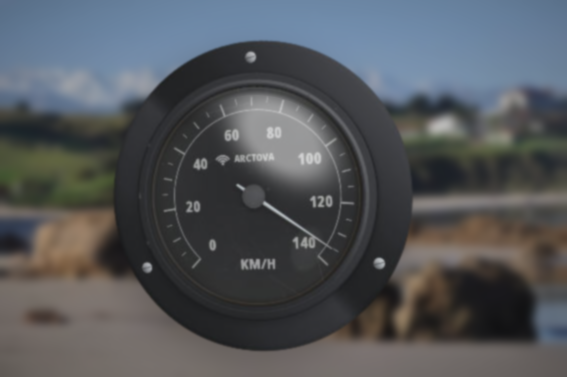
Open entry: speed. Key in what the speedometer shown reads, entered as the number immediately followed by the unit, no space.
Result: 135km/h
